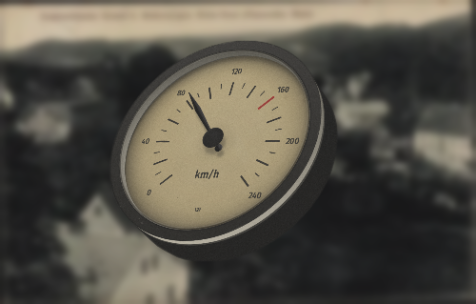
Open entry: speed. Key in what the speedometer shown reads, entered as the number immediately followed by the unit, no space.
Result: 85km/h
